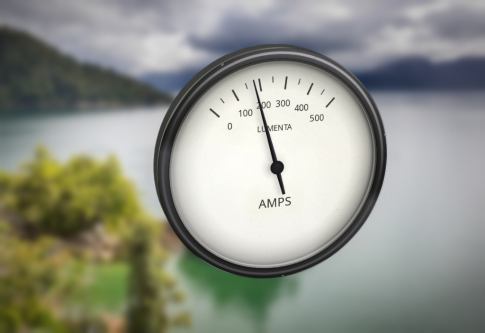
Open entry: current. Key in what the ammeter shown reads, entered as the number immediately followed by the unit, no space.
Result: 175A
